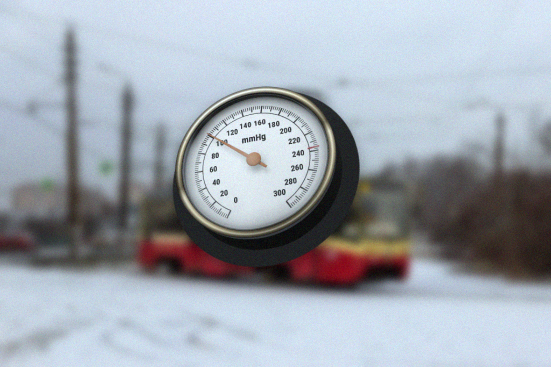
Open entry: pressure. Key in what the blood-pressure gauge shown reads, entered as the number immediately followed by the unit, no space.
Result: 100mmHg
